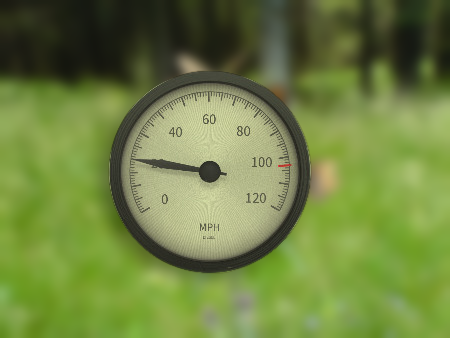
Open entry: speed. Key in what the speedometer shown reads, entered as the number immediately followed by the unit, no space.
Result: 20mph
